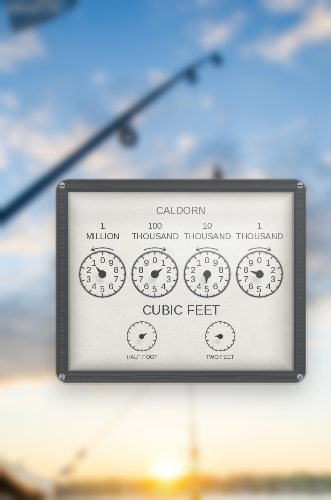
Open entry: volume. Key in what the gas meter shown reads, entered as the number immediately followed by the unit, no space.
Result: 114800ft³
